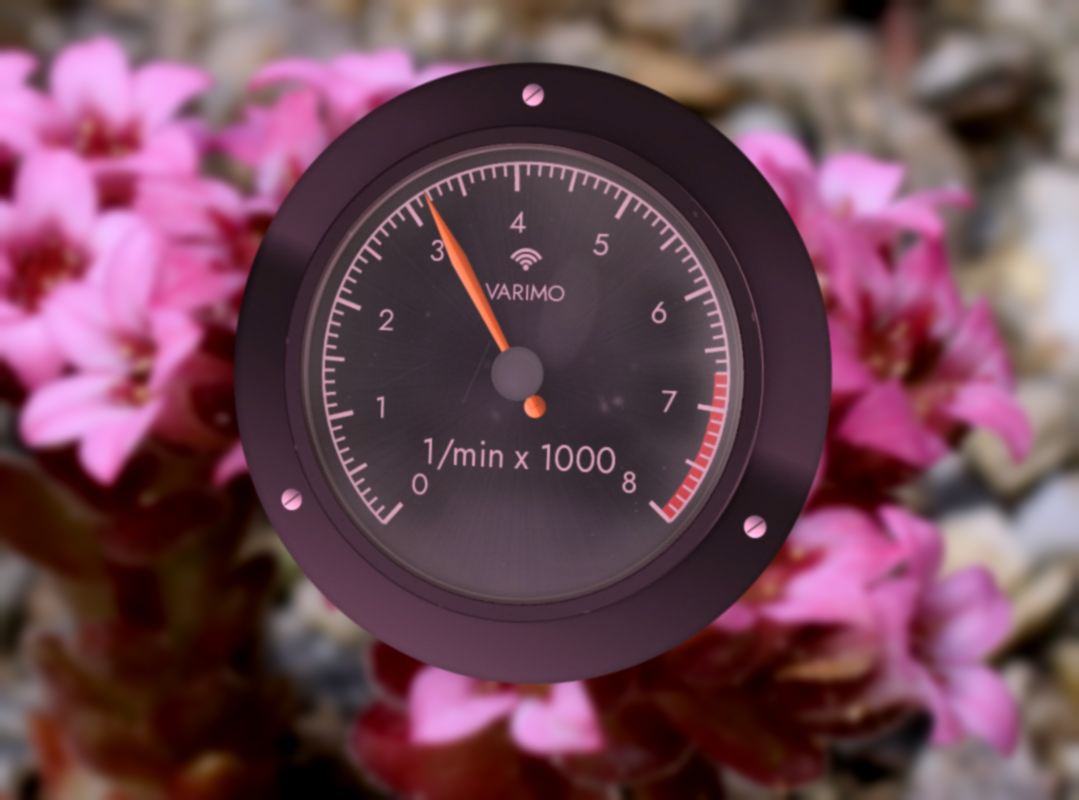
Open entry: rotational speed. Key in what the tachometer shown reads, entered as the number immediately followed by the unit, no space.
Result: 3200rpm
